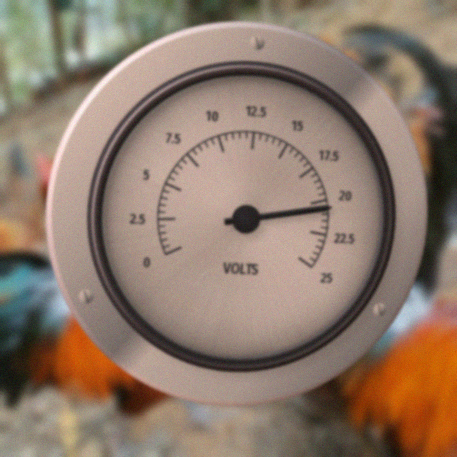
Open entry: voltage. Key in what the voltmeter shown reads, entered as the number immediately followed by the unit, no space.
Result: 20.5V
